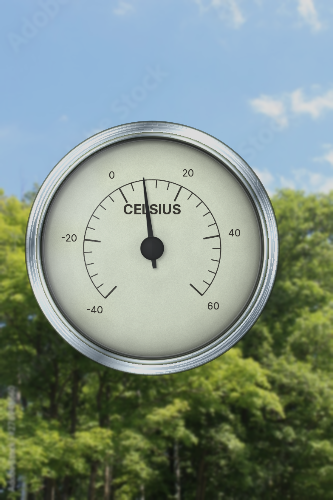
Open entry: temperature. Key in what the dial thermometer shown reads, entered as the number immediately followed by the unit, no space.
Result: 8°C
